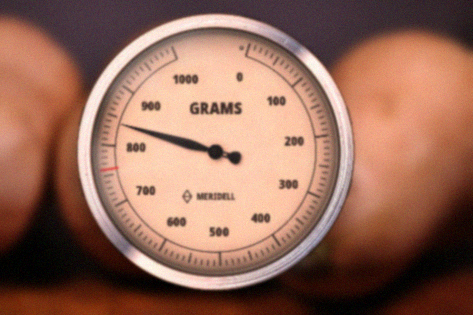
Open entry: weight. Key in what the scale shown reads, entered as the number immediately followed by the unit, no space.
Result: 840g
